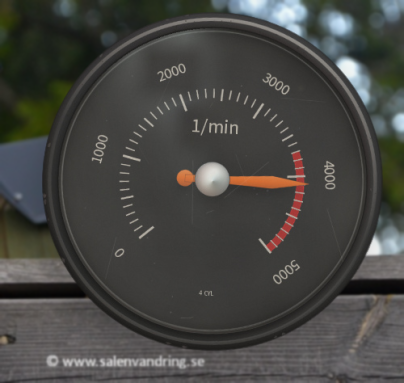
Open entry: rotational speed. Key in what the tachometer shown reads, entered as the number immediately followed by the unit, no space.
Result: 4100rpm
